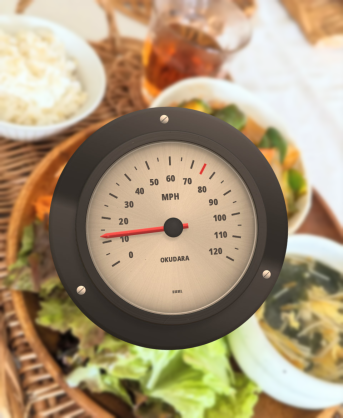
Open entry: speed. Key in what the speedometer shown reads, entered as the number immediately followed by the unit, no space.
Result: 12.5mph
